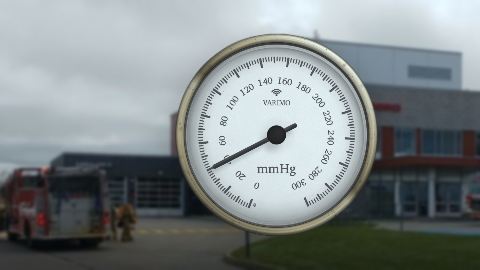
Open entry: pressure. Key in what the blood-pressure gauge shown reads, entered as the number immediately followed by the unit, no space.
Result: 40mmHg
